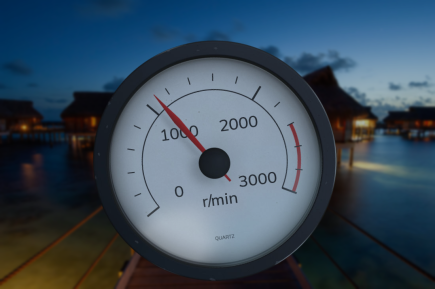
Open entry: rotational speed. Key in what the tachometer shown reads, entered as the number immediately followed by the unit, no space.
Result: 1100rpm
